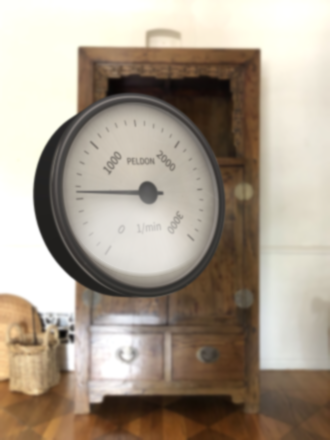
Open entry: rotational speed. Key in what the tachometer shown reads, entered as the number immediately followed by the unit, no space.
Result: 550rpm
